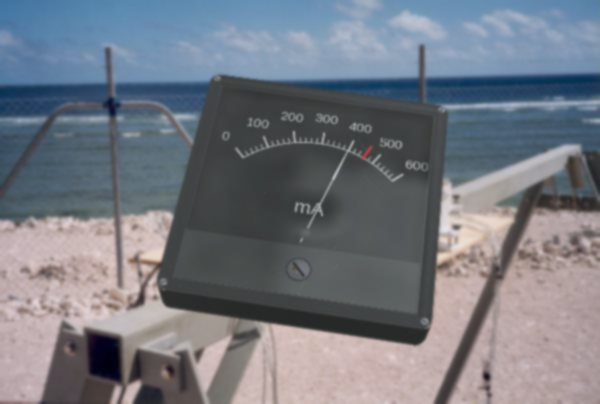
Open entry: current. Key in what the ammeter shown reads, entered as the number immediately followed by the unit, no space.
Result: 400mA
